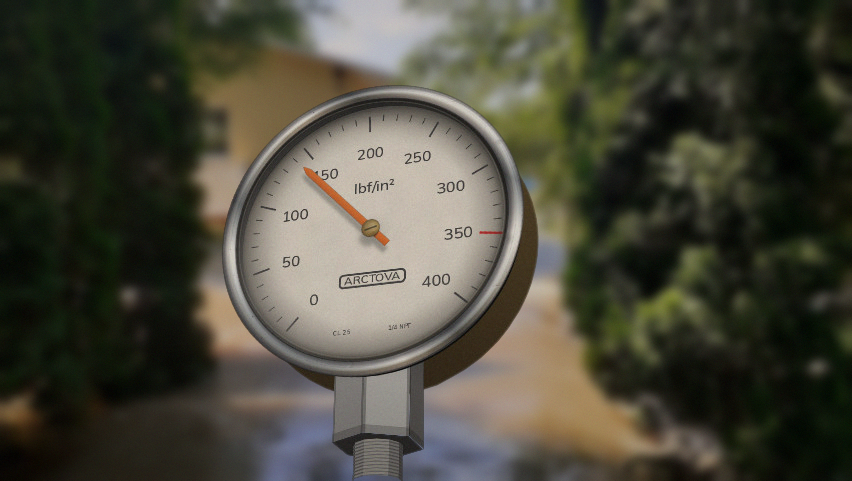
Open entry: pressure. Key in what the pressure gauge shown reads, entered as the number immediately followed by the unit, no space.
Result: 140psi
